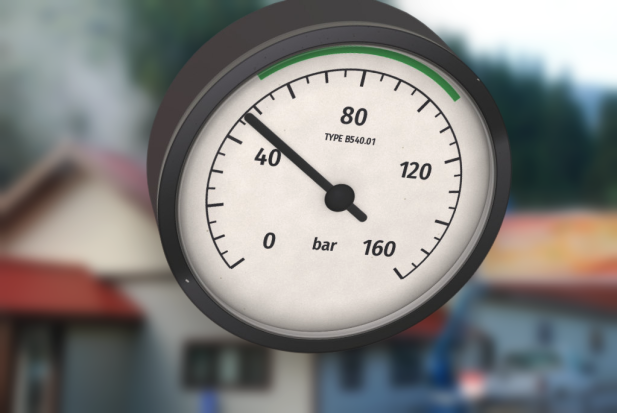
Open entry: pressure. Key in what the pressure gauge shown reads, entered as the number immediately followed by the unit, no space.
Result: 47.5bar
